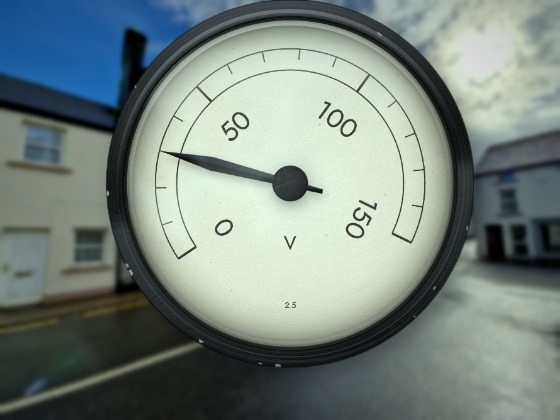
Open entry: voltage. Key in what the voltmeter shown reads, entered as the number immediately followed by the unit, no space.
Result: 30V
